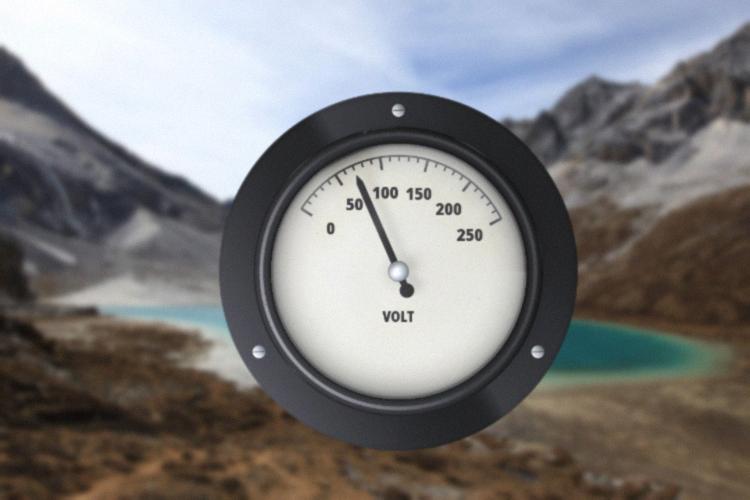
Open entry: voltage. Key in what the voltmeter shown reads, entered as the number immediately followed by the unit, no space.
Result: 70V
